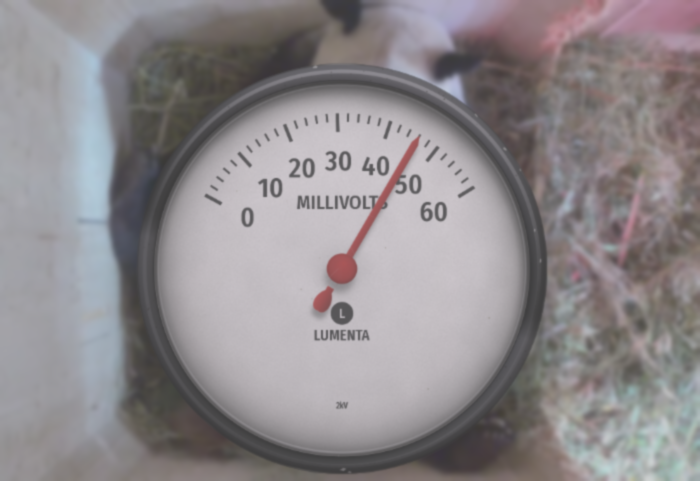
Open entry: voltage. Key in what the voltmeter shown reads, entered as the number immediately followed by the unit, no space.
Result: 46mV
